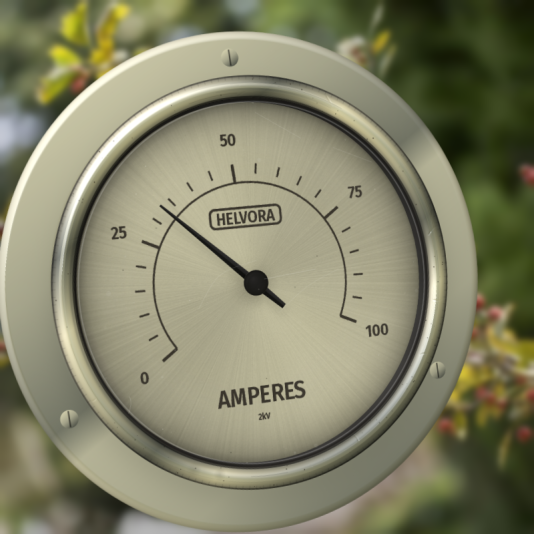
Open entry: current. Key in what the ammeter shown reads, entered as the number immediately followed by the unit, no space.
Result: 32.5A
